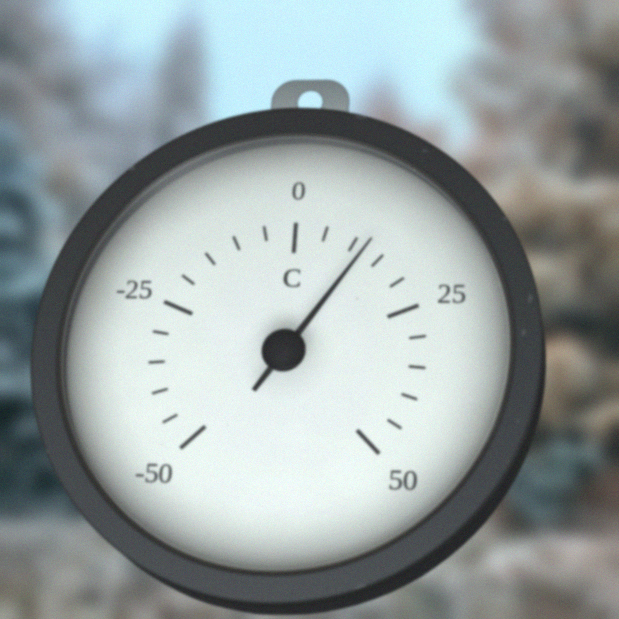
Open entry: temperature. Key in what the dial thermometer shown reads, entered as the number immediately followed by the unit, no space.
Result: 12.5°C
